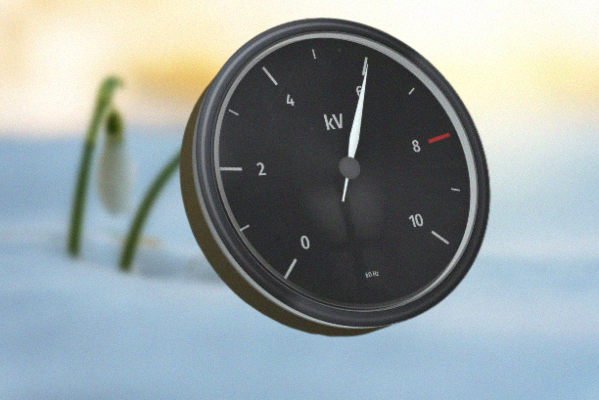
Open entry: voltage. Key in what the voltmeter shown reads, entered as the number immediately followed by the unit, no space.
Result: 6kV
